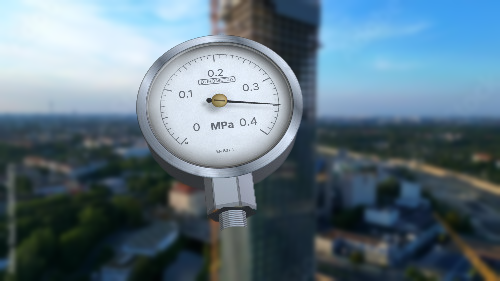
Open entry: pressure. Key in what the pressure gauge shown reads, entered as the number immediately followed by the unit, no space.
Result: 0.35MPa
